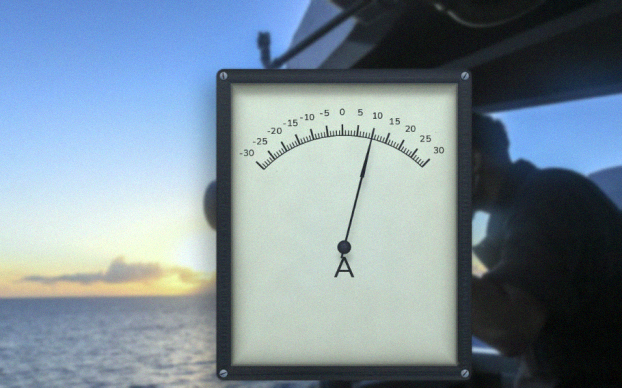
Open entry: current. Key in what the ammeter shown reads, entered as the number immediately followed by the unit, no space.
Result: 10A
